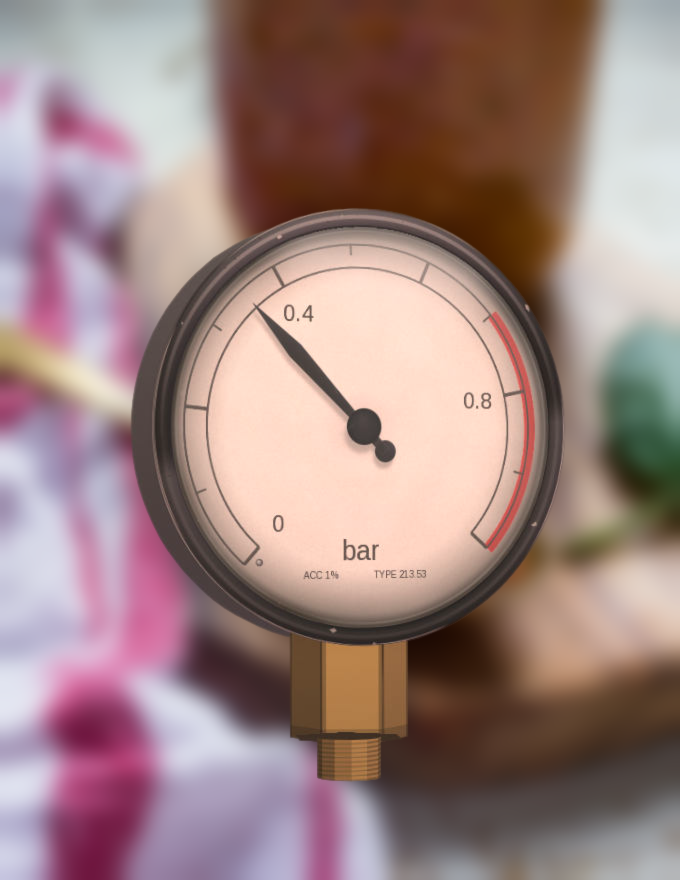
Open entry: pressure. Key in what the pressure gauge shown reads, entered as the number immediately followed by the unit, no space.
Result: 0.35bar
